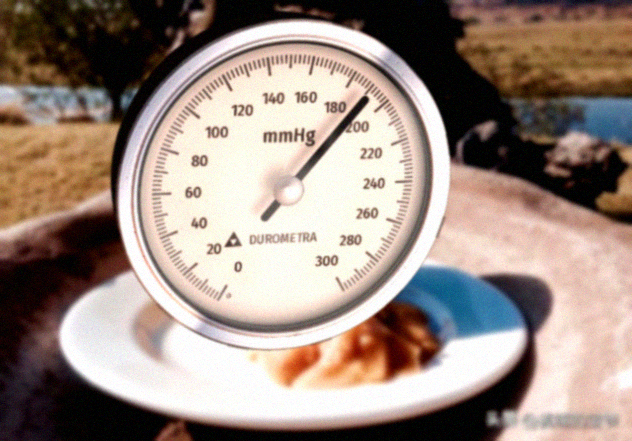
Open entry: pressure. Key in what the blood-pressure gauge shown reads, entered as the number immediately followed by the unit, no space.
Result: 190mmHg
